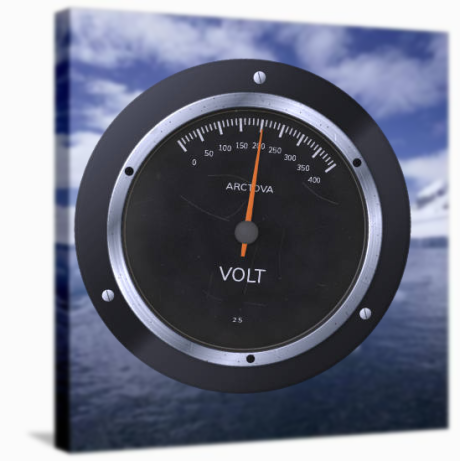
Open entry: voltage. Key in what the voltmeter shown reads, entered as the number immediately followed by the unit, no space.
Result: 200V
